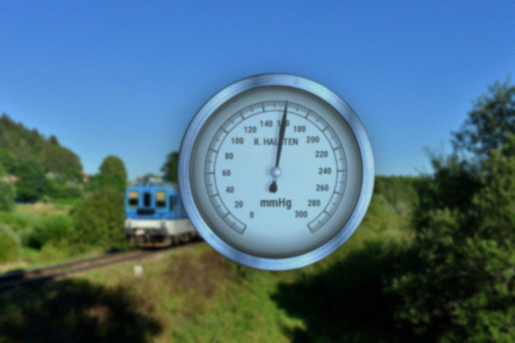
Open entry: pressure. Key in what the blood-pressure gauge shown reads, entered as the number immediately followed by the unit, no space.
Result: 160mmHg
